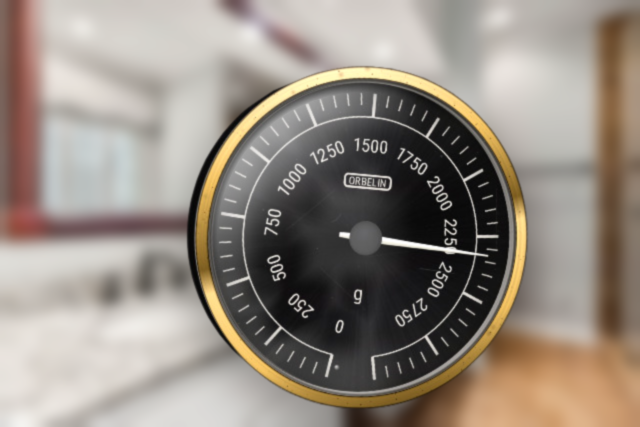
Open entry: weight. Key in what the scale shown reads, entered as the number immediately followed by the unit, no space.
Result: 2325g
